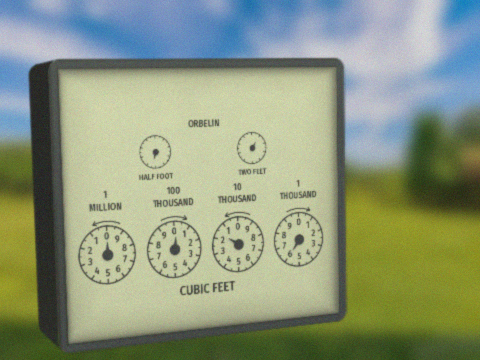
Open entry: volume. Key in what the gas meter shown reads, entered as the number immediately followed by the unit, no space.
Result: 1600ft³
